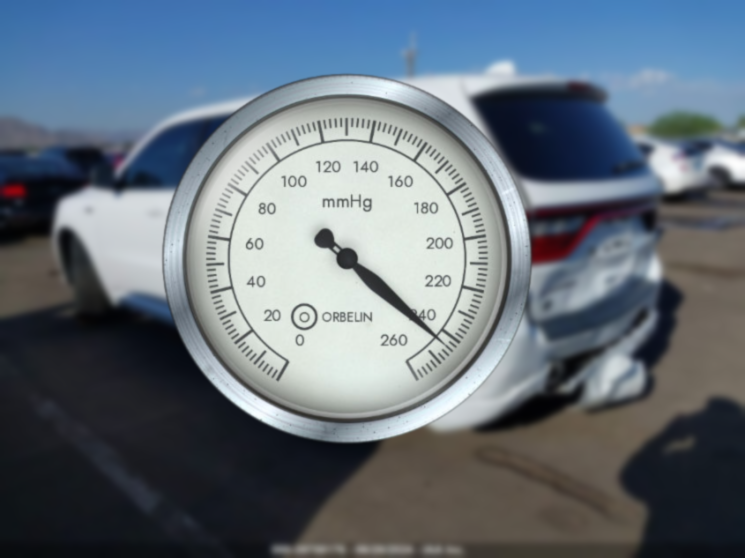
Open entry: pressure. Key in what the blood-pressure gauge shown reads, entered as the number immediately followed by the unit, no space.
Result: 244mmHg
